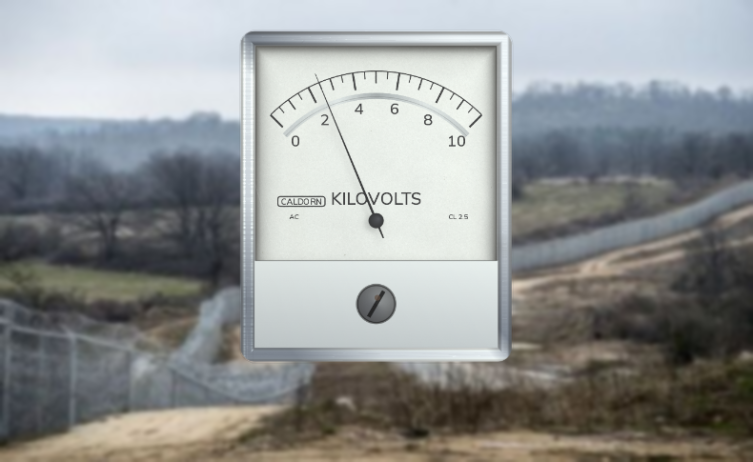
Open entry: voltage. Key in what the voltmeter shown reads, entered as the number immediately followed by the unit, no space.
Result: 2.5kV
